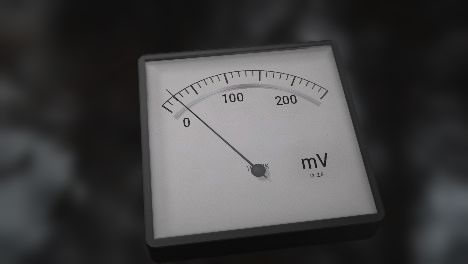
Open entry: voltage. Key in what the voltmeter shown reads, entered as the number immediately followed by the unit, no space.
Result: 20mV
